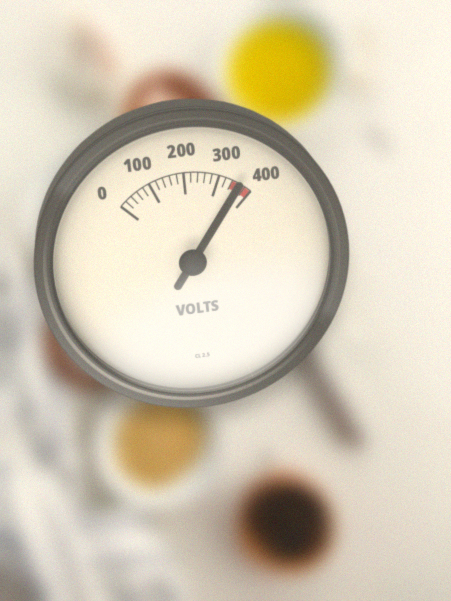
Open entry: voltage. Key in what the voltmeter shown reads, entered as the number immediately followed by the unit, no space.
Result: 360V
